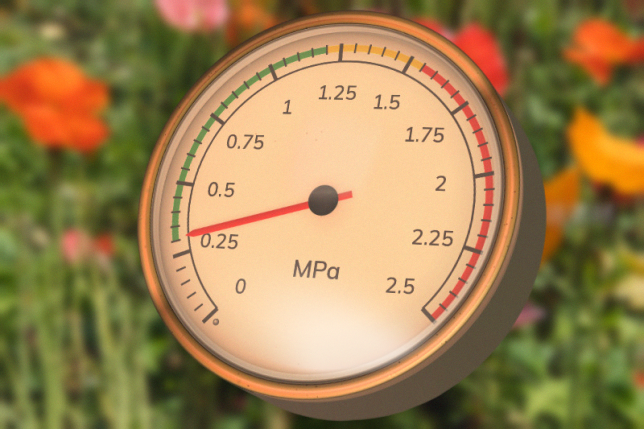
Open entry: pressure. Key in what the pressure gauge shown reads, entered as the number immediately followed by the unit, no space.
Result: 0.3MPa
